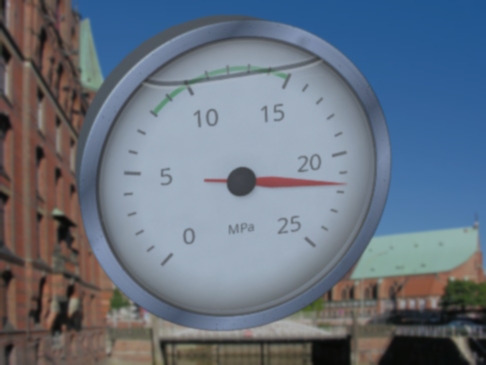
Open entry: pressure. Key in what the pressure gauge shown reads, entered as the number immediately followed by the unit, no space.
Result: 21.5MPa
